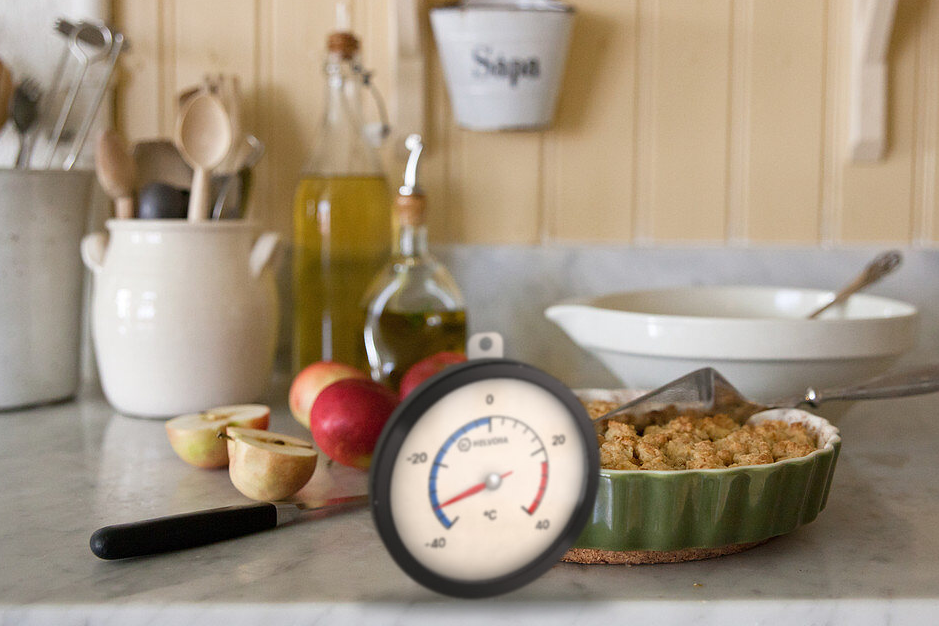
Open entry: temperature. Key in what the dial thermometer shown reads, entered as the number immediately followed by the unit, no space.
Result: -32°C
